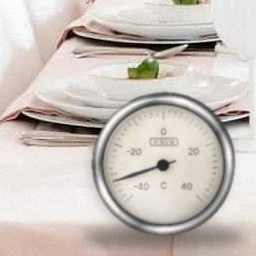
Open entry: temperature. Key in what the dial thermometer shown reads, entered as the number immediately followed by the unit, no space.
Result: -32°C
